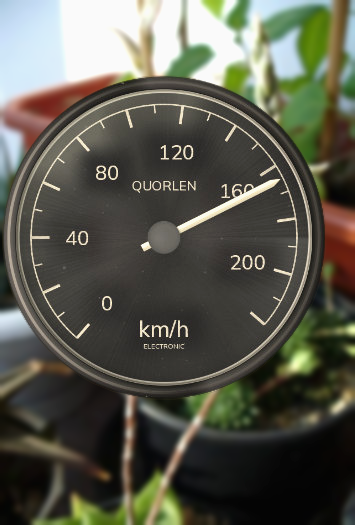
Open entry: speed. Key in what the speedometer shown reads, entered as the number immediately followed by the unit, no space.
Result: 165km/h
